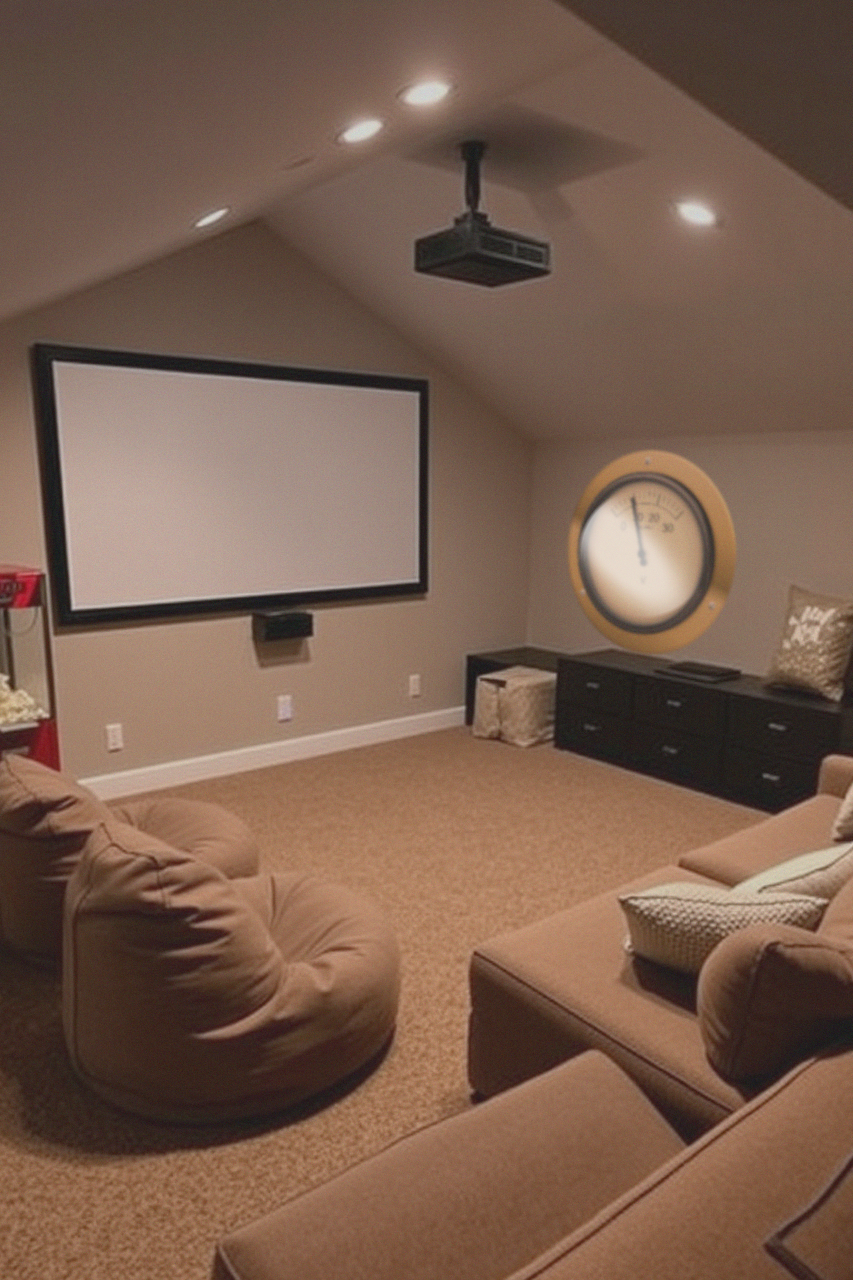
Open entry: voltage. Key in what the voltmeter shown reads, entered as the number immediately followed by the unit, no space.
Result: 10V
